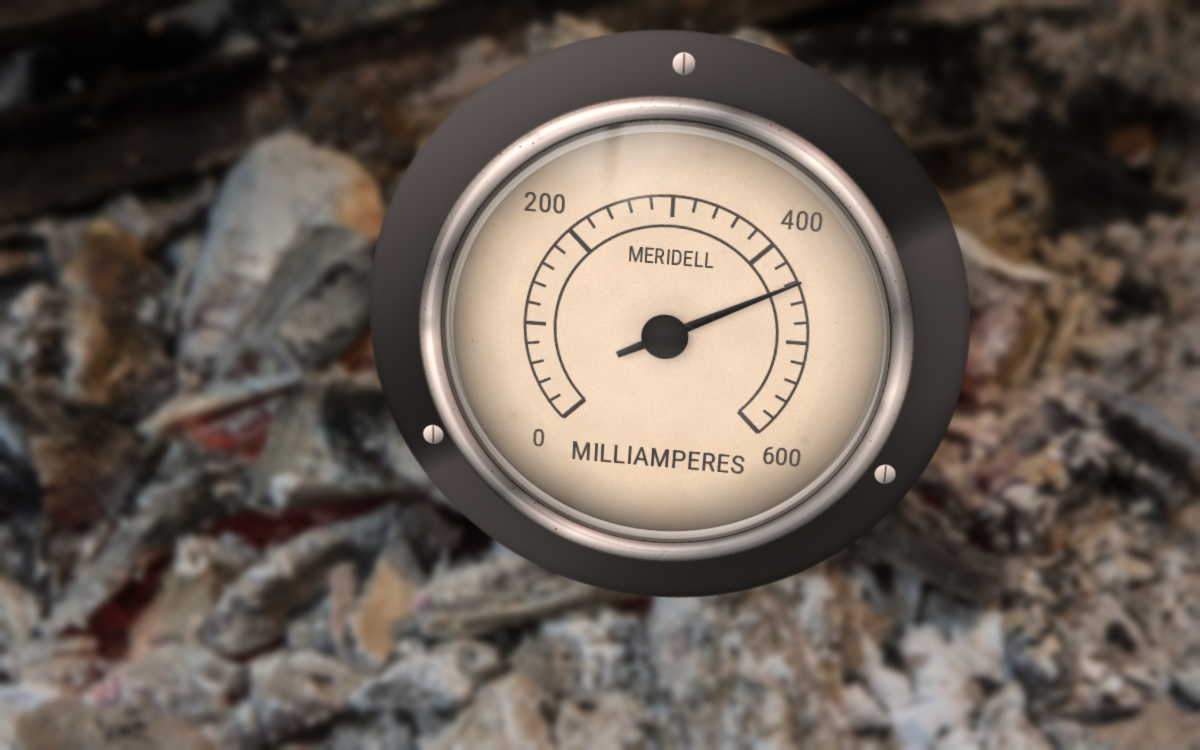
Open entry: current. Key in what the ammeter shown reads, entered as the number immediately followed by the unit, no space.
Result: 440mA
